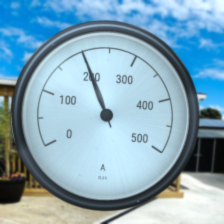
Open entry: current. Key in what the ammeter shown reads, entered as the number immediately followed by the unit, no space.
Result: 200A
